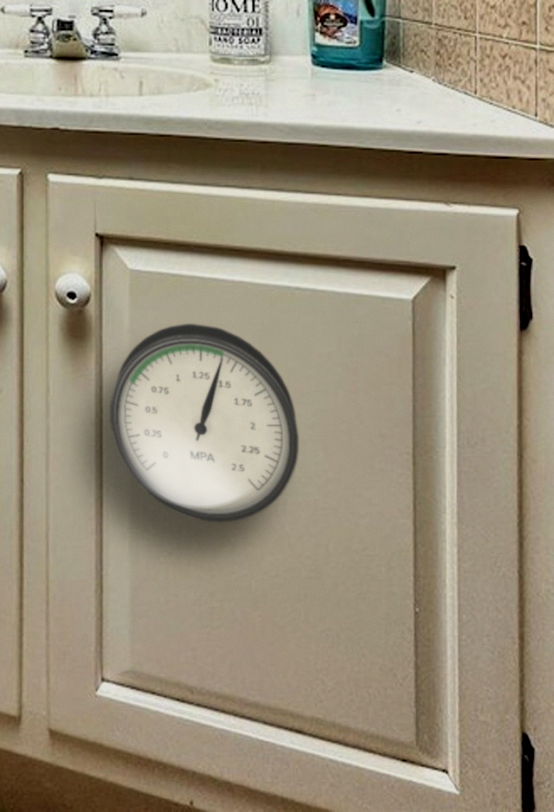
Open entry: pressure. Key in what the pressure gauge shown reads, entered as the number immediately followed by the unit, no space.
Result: 1.4MPa
